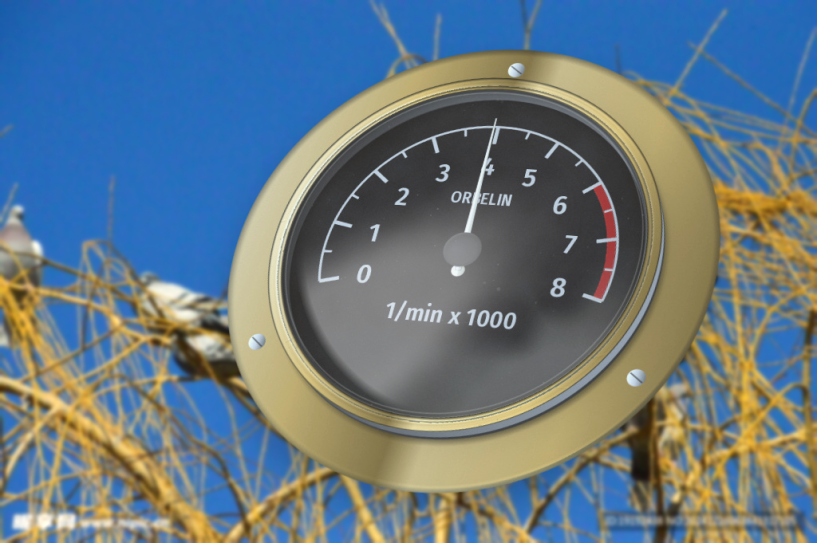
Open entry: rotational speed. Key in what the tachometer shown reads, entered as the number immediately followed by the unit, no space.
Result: 4000rpm
